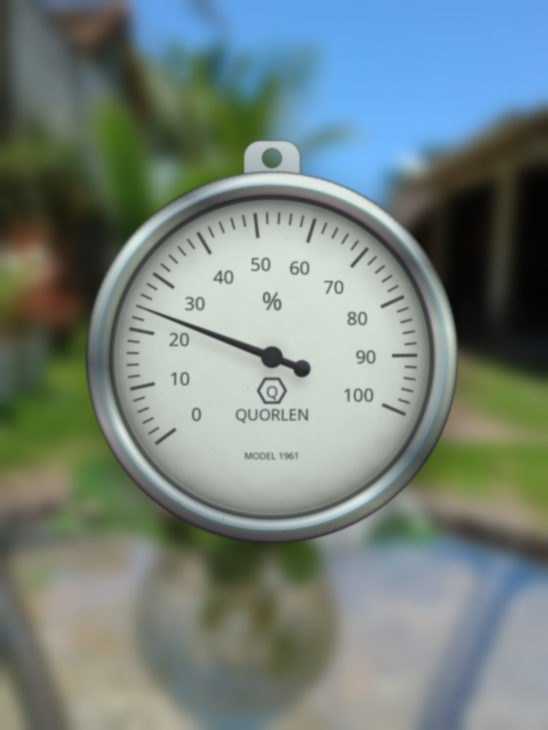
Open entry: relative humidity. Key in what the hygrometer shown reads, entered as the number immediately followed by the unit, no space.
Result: 24%
